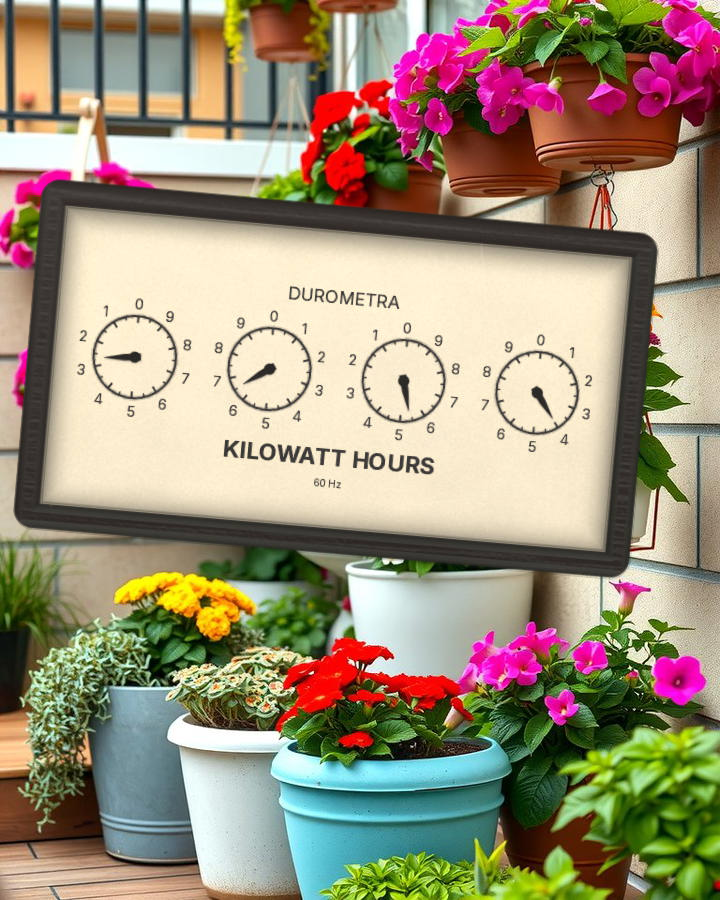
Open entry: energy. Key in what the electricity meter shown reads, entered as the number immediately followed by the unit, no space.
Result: 2654kWh
